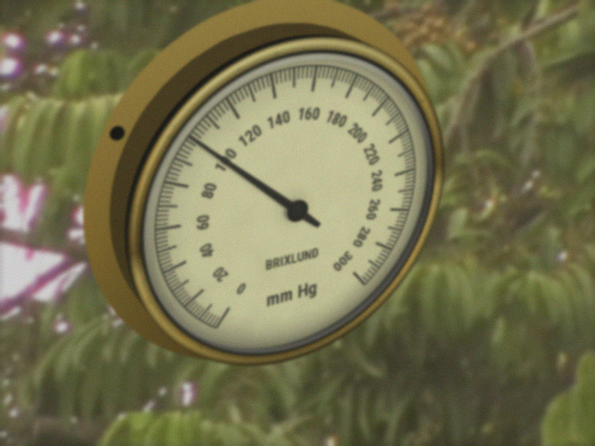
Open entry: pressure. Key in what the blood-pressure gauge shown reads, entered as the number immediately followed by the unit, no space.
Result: 100mmHg
